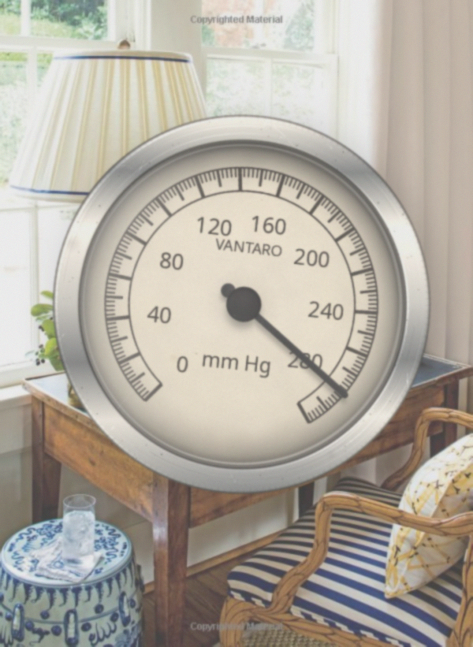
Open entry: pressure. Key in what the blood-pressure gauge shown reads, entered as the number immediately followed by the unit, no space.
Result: 280mmHg
